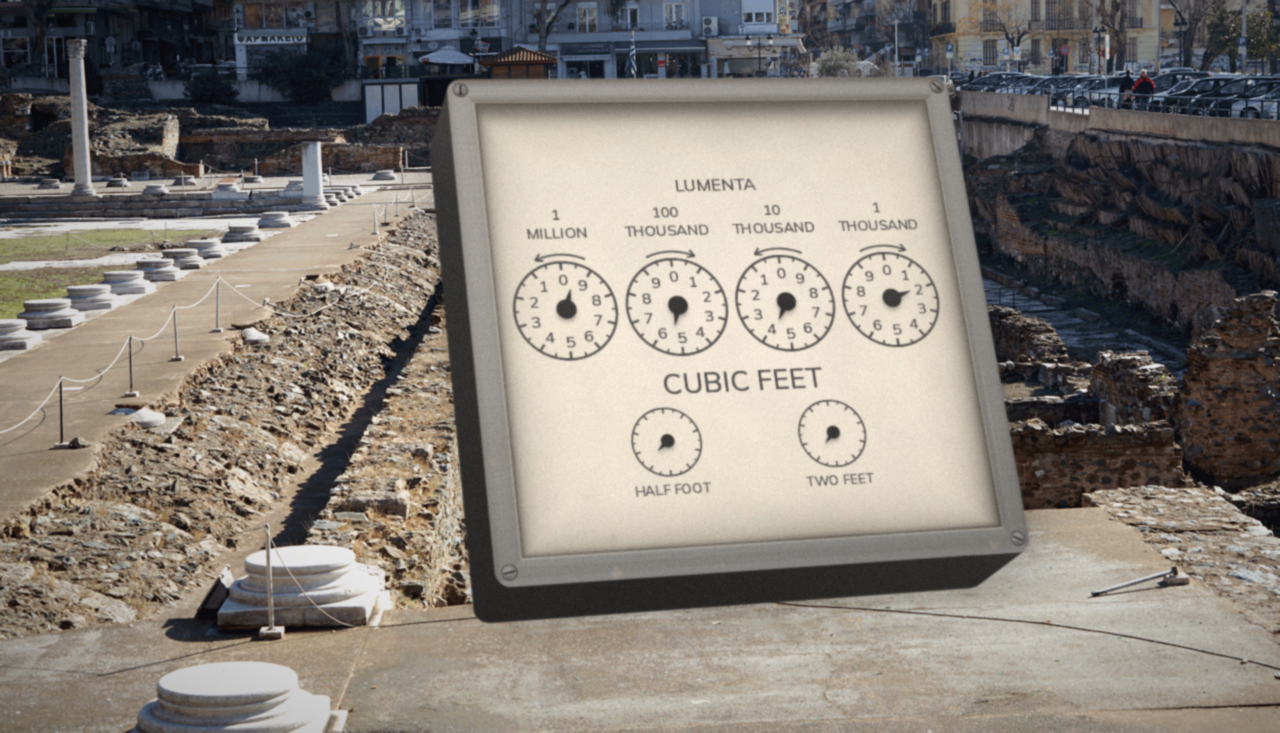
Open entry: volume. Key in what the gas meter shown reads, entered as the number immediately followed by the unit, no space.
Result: 954200ft³
